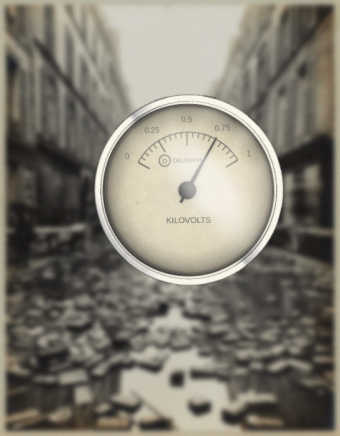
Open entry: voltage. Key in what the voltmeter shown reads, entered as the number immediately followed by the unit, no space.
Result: 0.75kV
